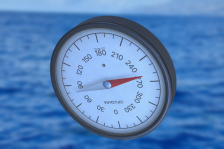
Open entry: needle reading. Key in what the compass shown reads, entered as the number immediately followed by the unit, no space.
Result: 260°
